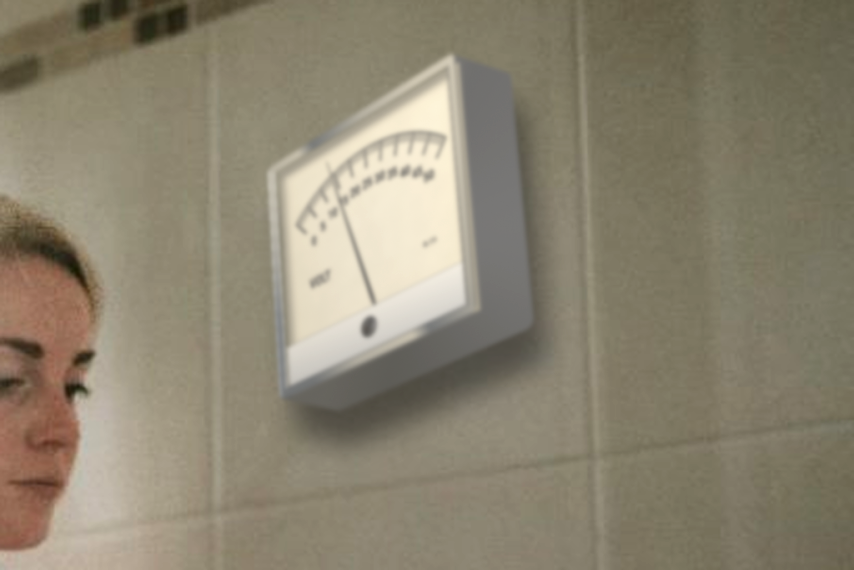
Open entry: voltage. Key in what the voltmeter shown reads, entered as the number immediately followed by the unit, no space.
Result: 15V
